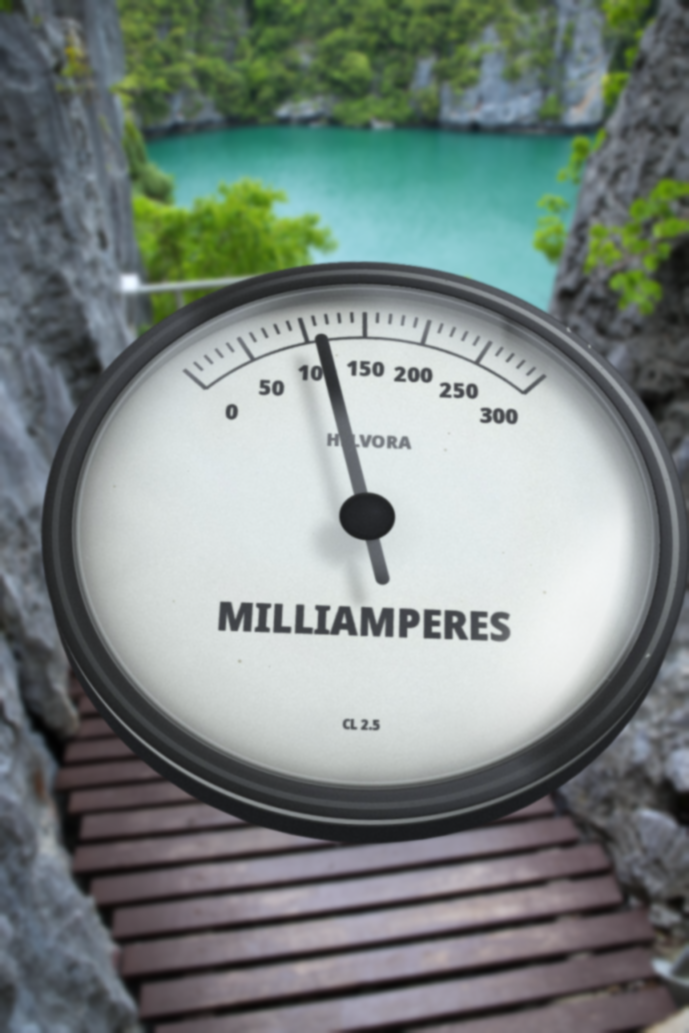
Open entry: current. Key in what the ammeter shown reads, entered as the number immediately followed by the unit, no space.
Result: 110mA
